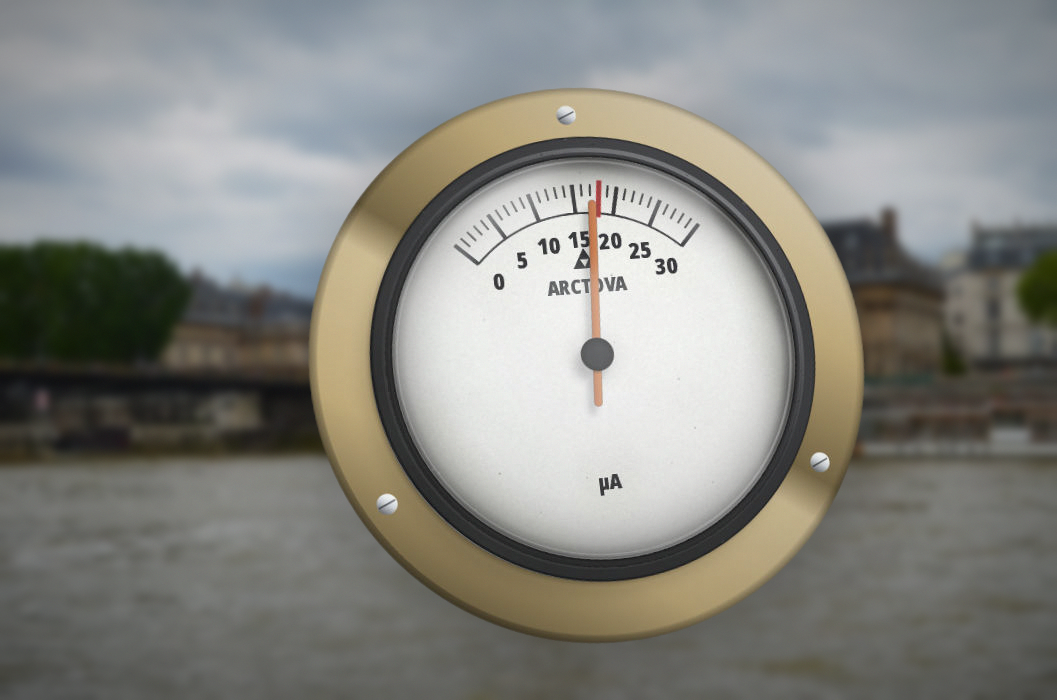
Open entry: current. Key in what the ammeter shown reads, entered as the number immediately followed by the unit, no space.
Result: 17µA
